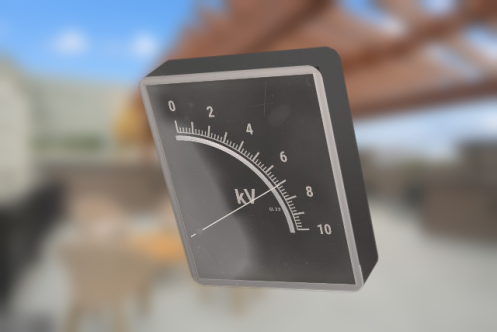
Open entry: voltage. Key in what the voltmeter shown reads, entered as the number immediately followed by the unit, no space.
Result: 7kV
